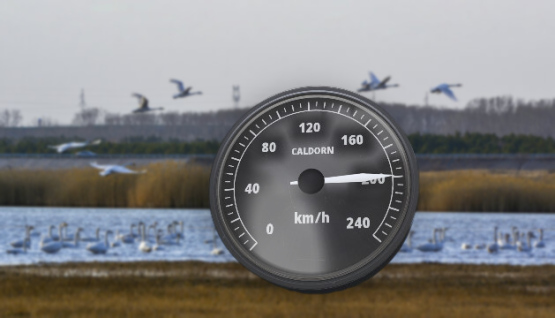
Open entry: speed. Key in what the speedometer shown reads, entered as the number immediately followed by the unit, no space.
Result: 200km/h
